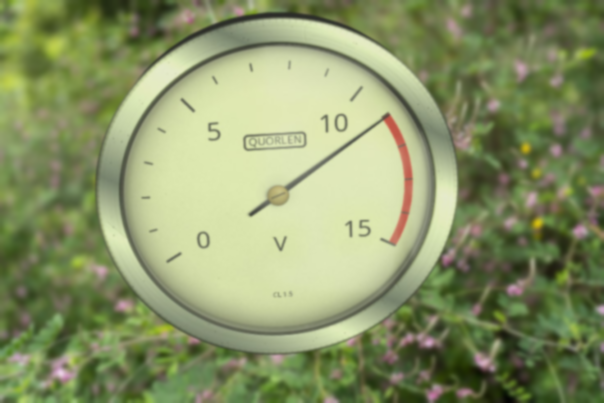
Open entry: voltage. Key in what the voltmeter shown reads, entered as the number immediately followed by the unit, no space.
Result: 11V
